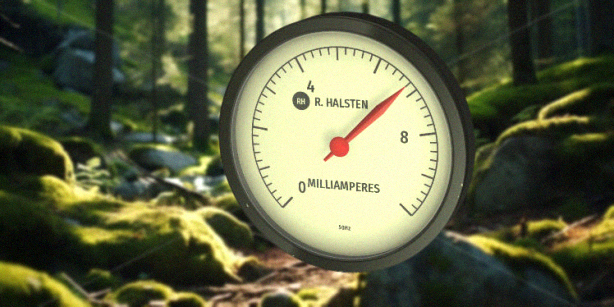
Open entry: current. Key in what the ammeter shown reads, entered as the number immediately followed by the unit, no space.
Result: 6.8mA
